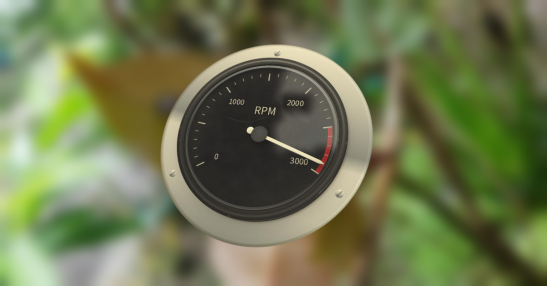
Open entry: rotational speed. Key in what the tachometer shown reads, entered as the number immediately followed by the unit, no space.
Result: 2900rpm
